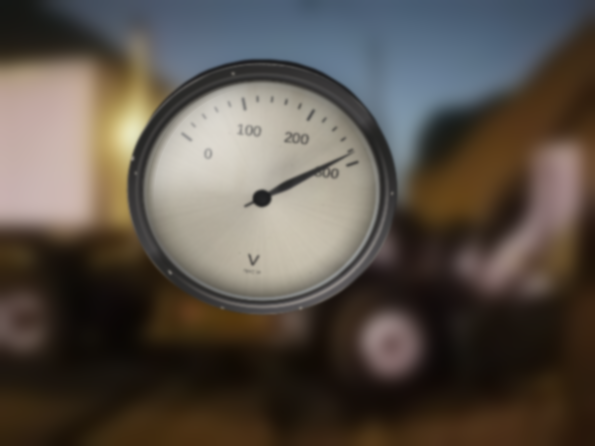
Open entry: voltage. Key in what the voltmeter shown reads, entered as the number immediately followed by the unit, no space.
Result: 280V
